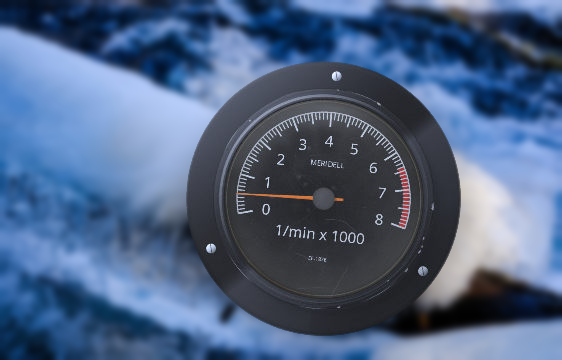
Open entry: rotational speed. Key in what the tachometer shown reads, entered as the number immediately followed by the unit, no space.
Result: 500rpm
